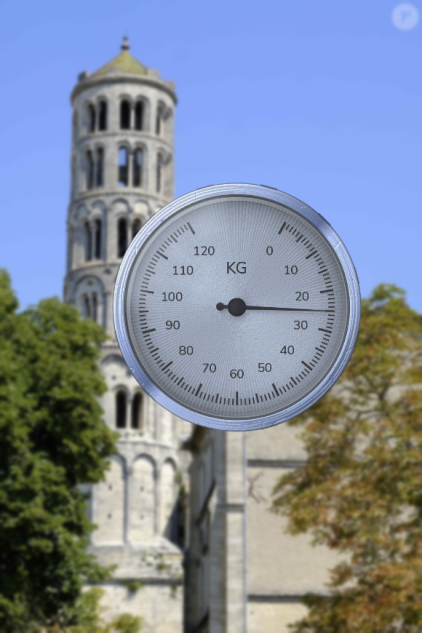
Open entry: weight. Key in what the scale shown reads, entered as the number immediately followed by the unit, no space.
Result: 25kg
